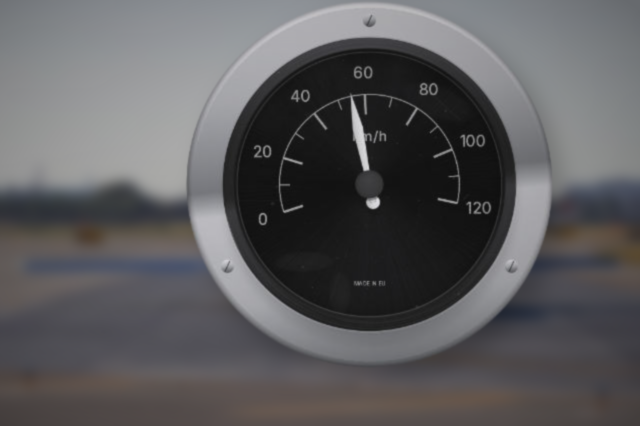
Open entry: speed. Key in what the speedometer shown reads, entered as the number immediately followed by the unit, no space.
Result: 55km/h
